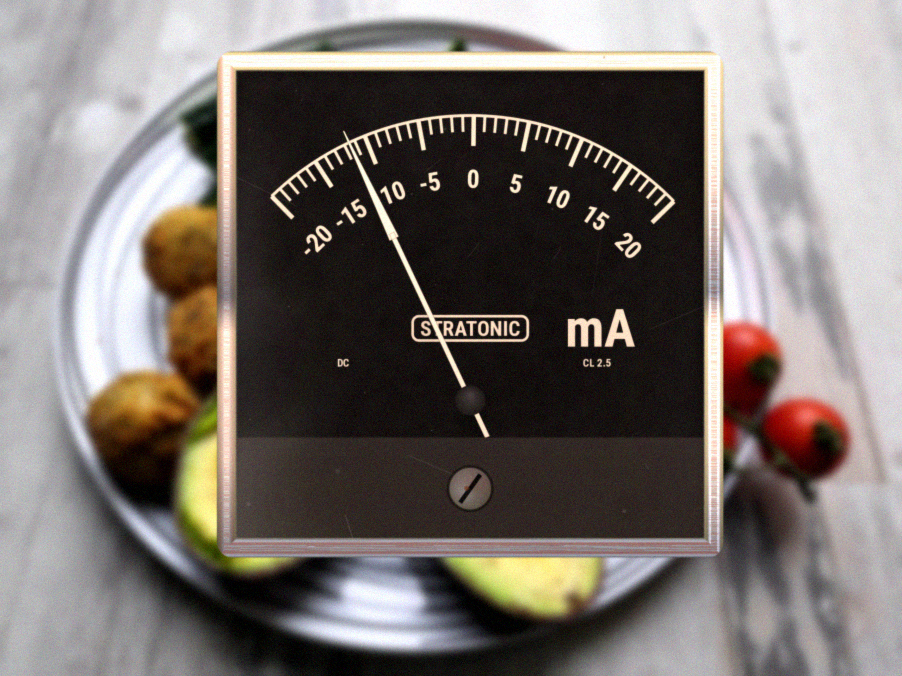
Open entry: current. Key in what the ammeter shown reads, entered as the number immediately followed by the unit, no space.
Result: -11.5mA
